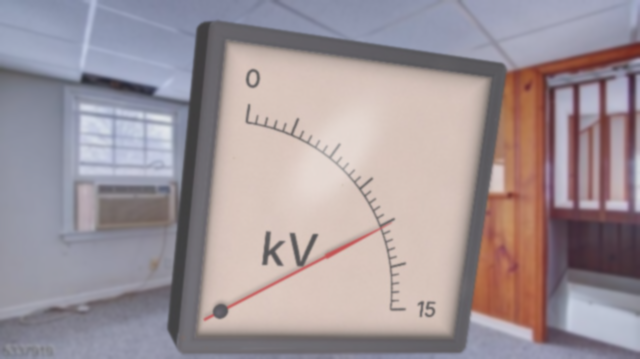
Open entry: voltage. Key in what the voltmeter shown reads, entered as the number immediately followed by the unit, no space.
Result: 10kV
